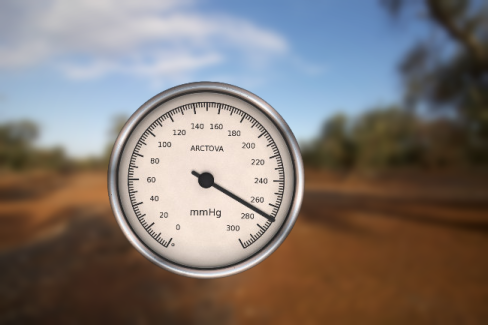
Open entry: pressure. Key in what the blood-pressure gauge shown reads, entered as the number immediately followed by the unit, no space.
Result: 270mmHg
